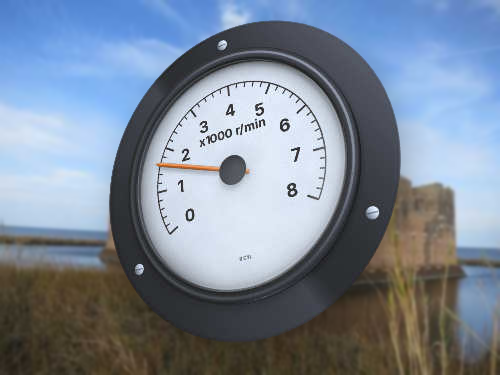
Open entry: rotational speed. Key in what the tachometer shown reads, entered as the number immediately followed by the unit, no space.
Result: 1600rpm
